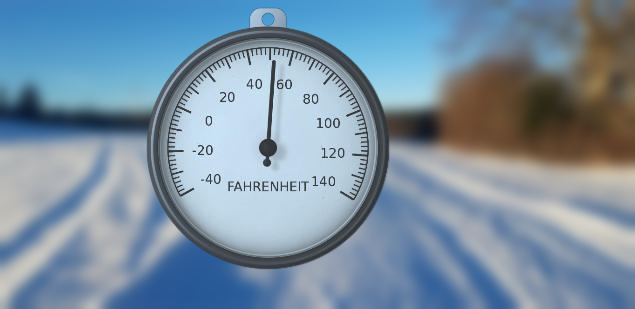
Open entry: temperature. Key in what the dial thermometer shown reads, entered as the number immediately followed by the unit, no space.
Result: 52°F
